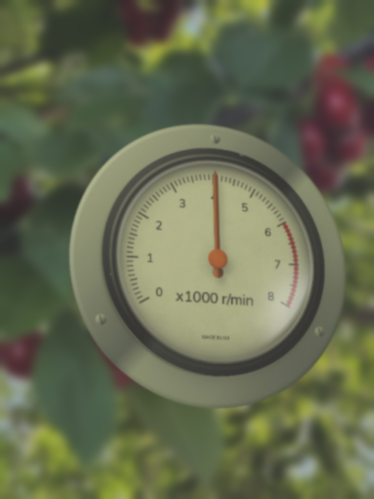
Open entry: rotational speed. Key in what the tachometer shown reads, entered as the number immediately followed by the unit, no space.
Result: 4000rpm
